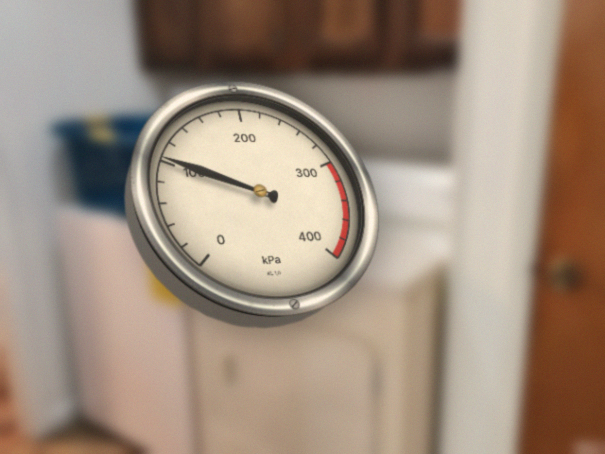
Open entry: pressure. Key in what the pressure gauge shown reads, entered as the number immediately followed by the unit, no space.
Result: 100kPa
